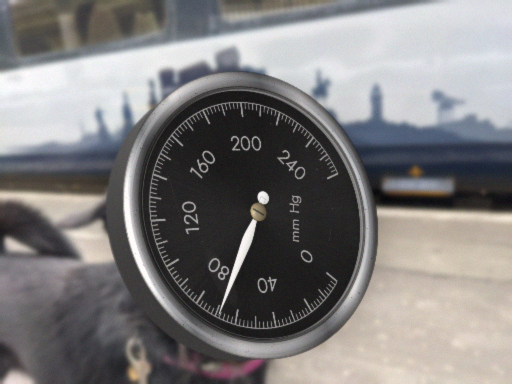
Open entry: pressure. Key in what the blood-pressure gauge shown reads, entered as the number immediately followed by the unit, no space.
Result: 70mmHg
